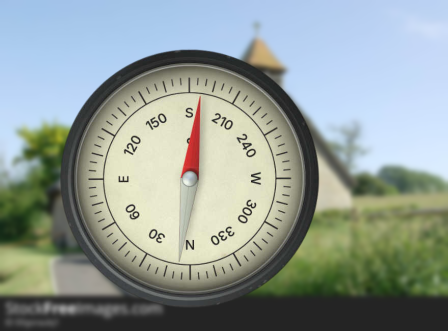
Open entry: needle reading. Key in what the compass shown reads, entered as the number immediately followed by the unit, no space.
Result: 187.5°
